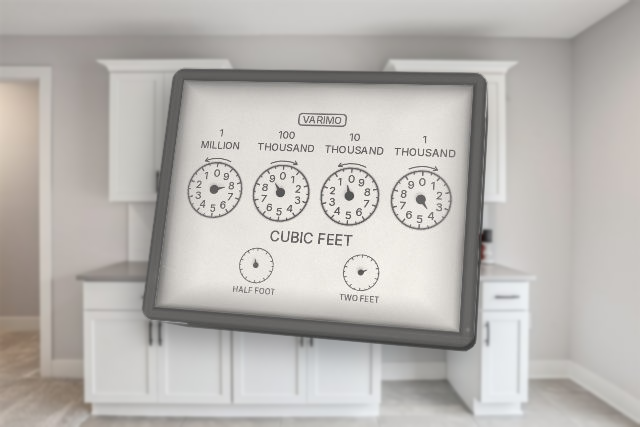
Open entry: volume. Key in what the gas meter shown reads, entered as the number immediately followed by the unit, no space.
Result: 790400ft³
